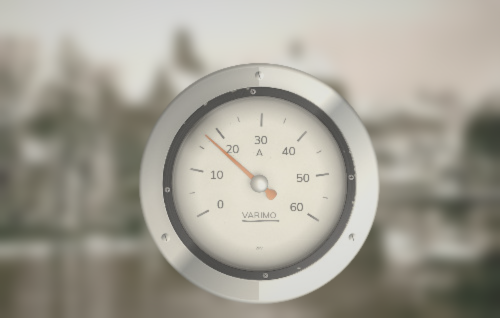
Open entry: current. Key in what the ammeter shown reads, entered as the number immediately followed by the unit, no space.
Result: 17.5A
